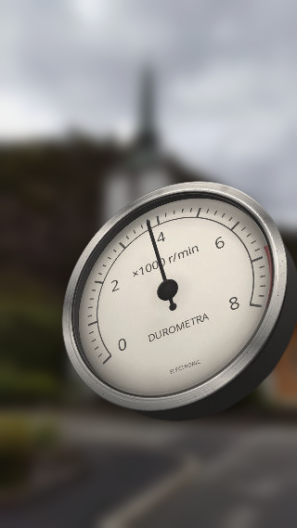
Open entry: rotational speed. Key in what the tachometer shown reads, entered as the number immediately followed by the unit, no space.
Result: 3800rpm
